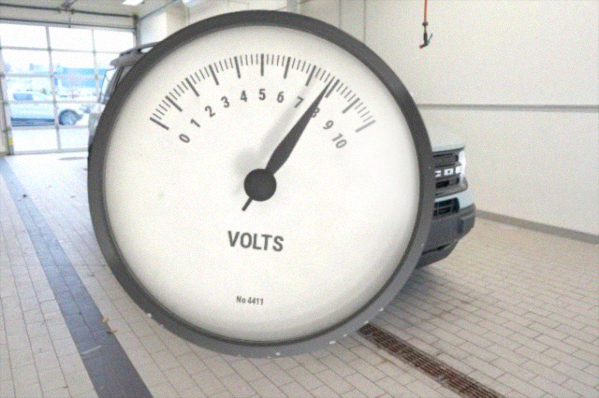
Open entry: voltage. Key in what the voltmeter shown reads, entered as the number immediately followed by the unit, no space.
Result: 7.8V
